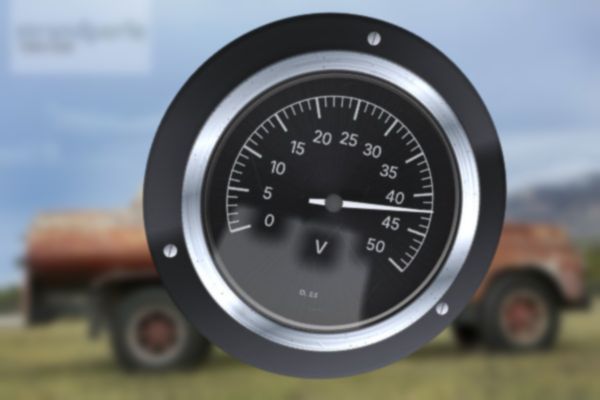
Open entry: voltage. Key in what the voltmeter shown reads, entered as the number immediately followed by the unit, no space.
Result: 42V
